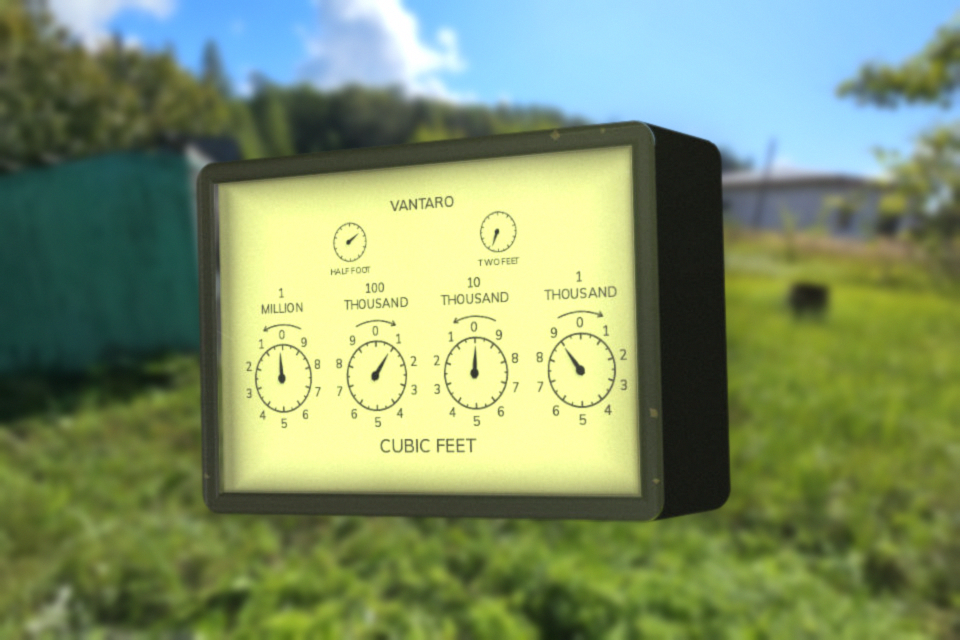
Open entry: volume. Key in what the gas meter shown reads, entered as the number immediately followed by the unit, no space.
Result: 9900ft³
